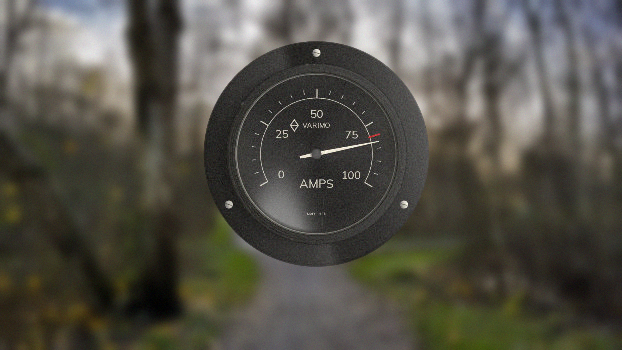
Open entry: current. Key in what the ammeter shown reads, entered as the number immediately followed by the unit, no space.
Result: 82.5A
